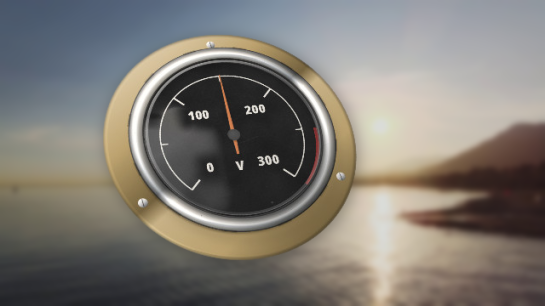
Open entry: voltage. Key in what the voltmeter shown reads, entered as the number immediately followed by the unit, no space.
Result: 150V
